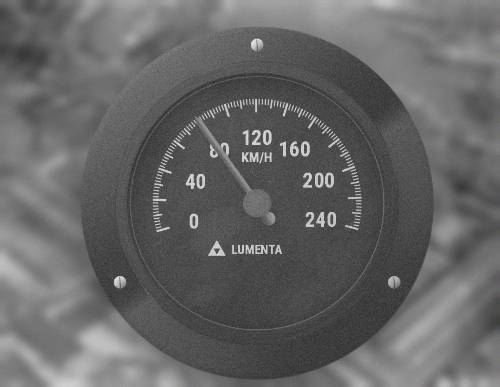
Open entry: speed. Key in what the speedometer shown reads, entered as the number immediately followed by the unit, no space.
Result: 80km/h
